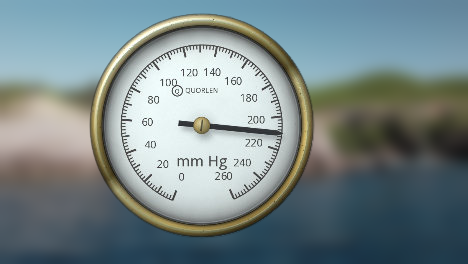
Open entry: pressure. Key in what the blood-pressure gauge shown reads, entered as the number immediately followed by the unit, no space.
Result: 210mmHg
